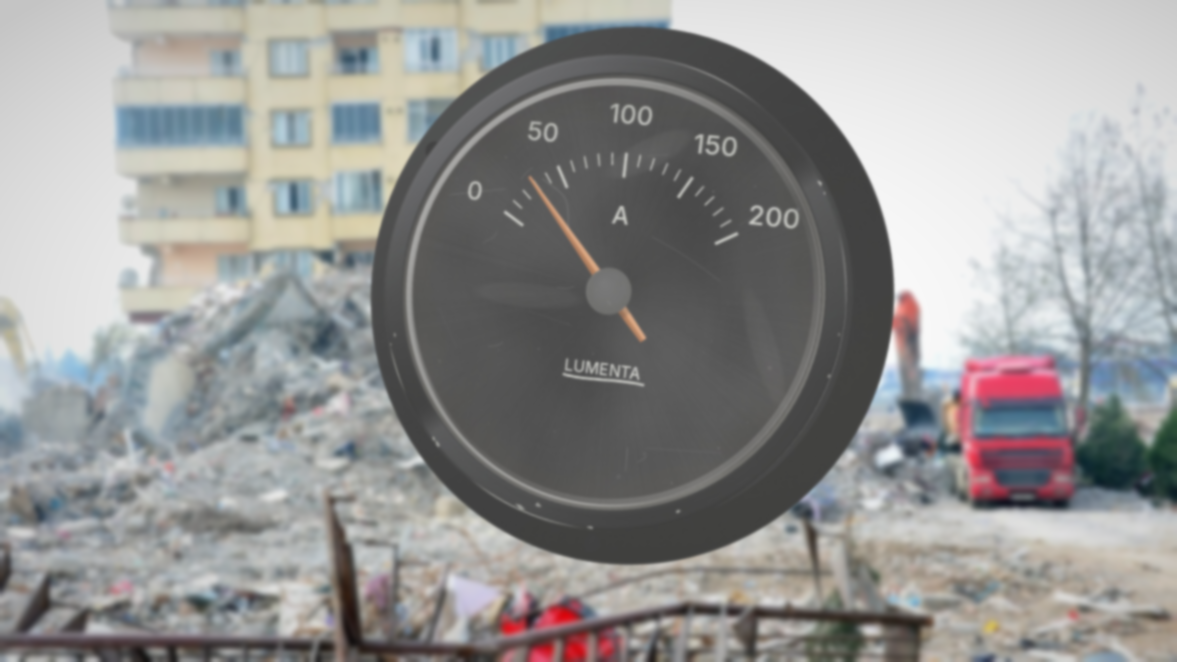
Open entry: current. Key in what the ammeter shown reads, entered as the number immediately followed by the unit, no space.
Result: 30A
